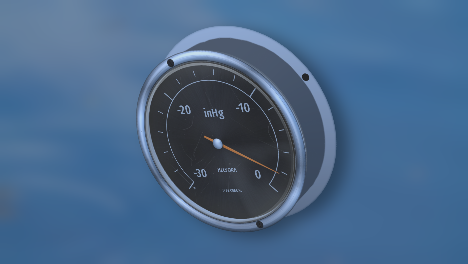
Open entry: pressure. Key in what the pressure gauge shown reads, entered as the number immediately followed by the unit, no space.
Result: -2inHg
